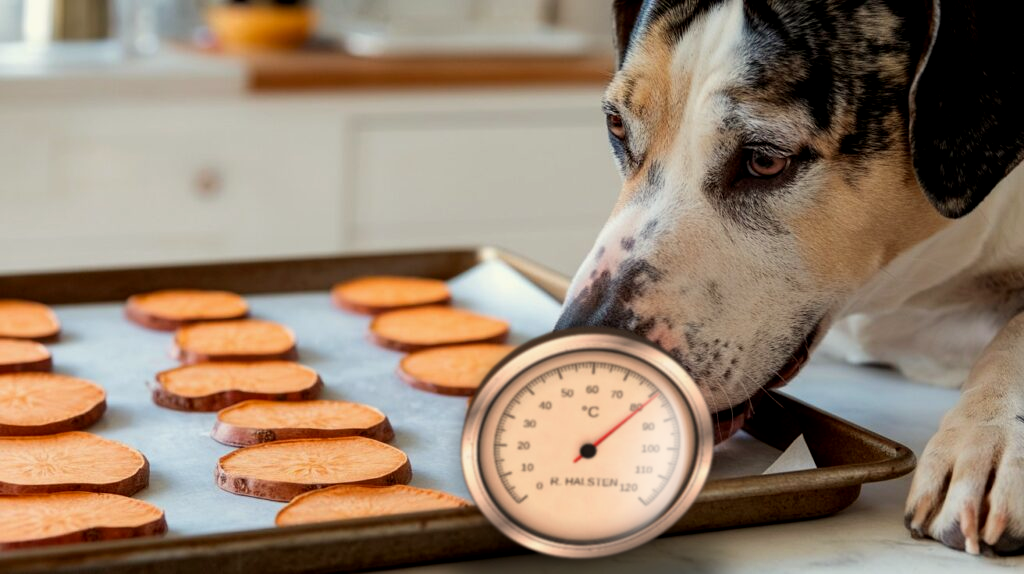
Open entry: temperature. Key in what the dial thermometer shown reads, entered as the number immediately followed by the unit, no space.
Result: 80°C
